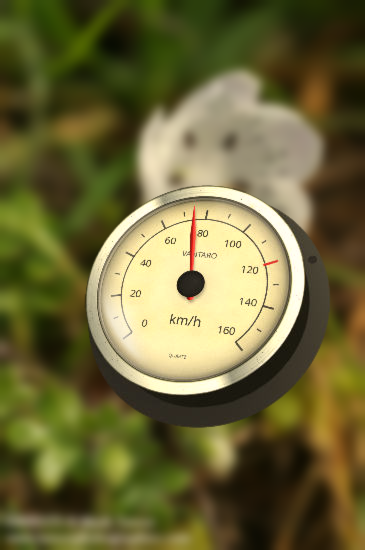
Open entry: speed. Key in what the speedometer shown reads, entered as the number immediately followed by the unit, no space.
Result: 75km/h
